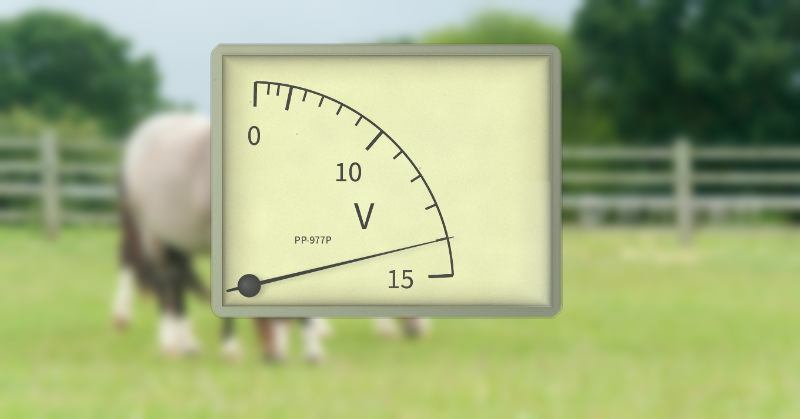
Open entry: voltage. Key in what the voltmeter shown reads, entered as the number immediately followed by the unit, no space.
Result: 14V
